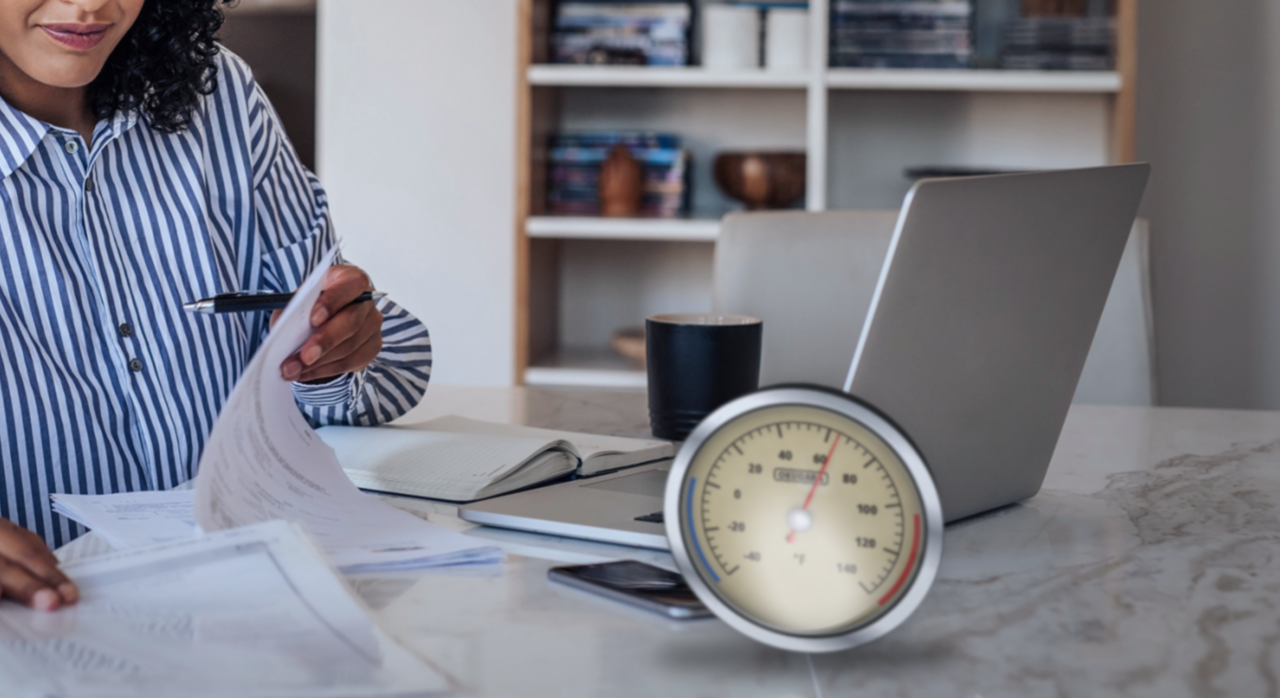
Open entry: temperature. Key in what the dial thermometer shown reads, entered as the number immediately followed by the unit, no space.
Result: 64°F
